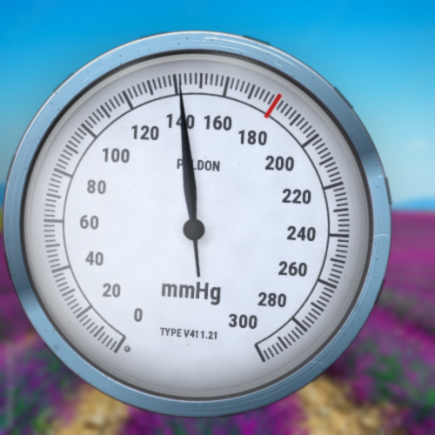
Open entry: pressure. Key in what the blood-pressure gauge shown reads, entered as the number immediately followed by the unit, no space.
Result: 142mmHg
